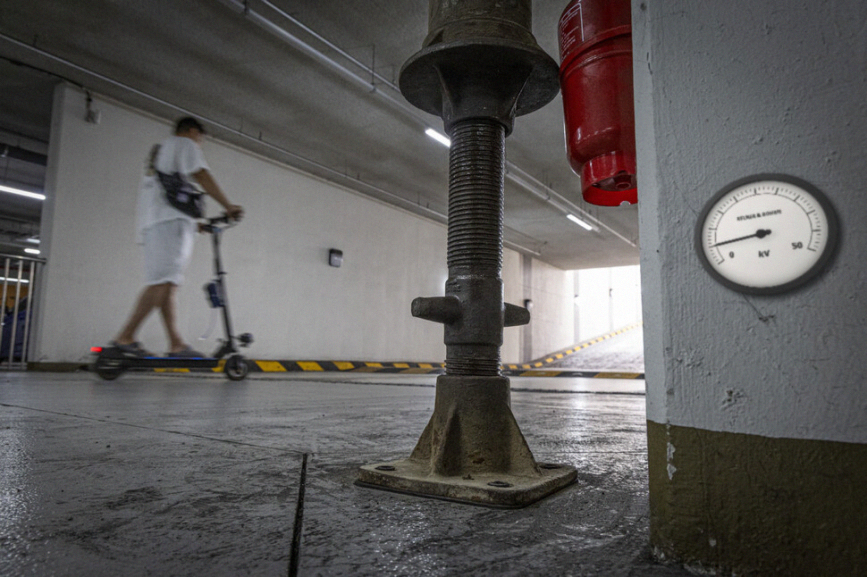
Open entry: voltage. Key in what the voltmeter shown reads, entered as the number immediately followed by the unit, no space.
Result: 5kV
